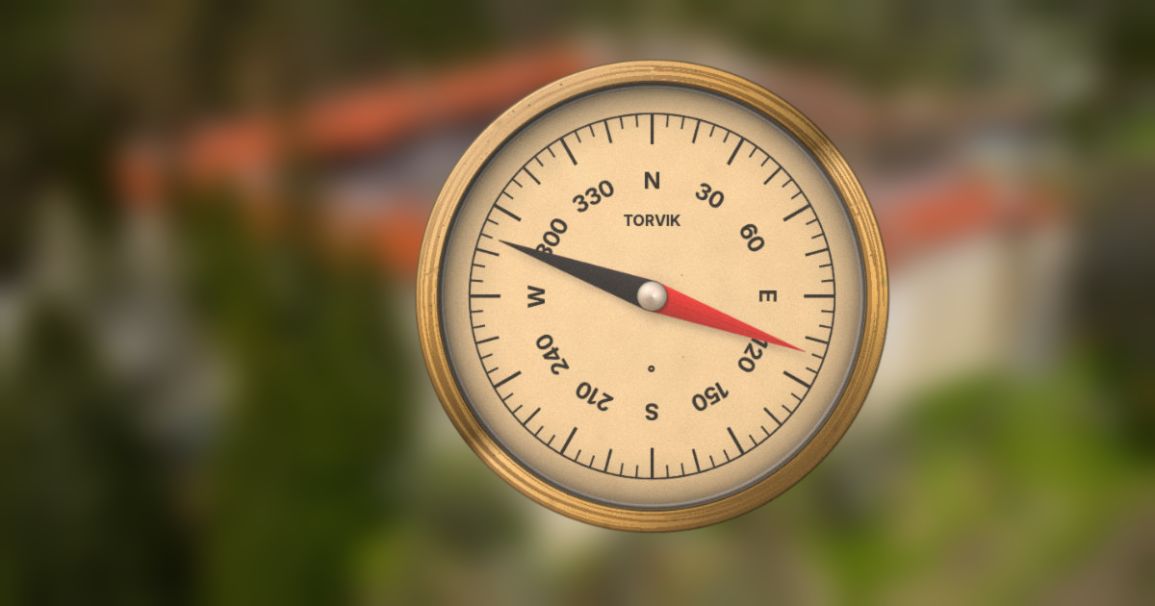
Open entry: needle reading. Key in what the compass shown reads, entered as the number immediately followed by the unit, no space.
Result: 110°
